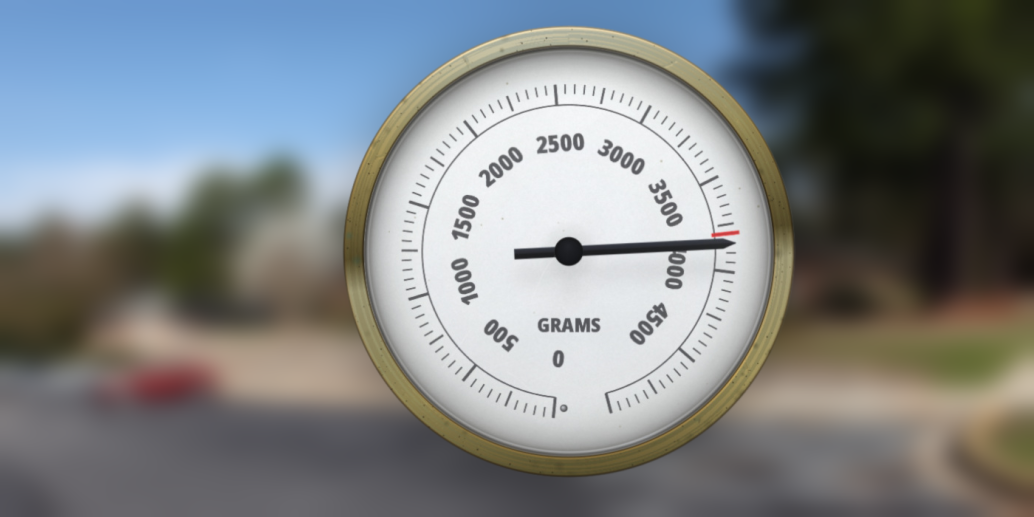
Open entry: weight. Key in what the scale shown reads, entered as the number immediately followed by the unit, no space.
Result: 3850g
